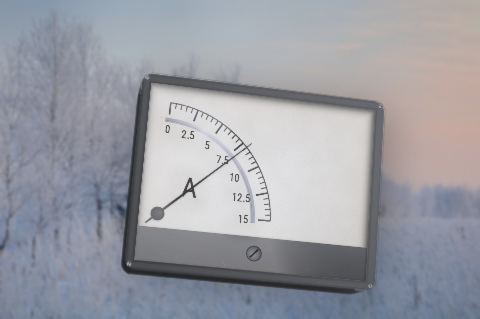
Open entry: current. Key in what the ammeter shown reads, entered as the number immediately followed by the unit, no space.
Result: 8A
